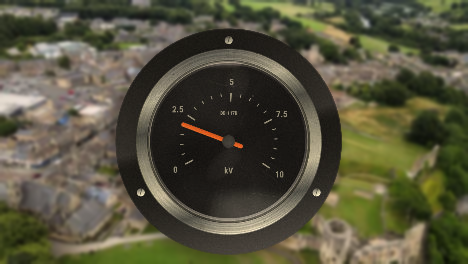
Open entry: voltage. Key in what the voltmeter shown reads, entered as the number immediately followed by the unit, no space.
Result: 2kV
